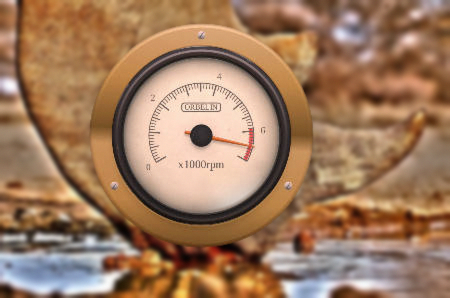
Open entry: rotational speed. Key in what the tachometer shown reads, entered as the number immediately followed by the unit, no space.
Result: 6500rpm
